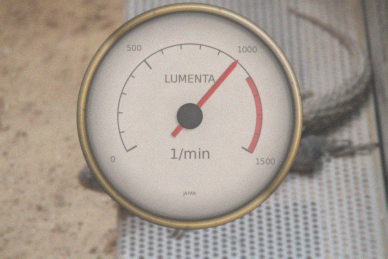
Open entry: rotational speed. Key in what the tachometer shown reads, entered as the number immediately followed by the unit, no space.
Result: 1000rpm
